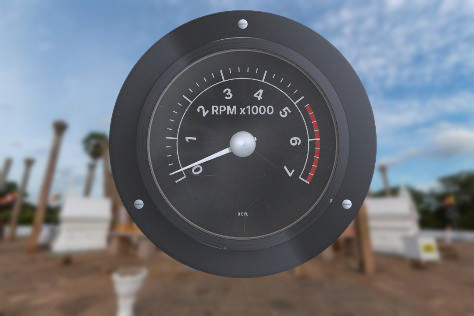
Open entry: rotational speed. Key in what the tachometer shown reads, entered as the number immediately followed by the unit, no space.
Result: 200rpm
